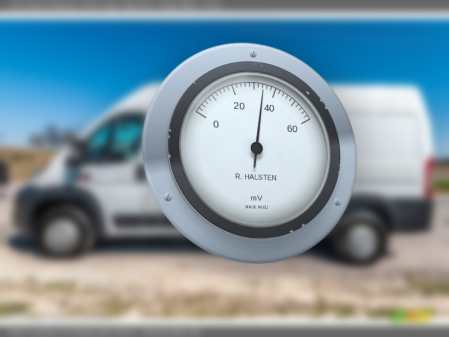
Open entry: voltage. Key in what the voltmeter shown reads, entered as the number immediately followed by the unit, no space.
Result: 34mV
